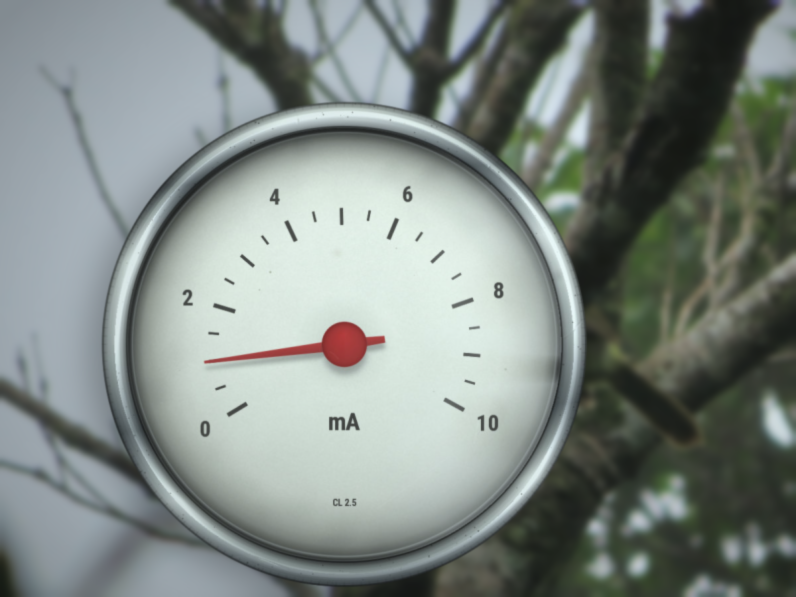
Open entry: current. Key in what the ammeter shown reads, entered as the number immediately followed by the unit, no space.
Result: 1mA
